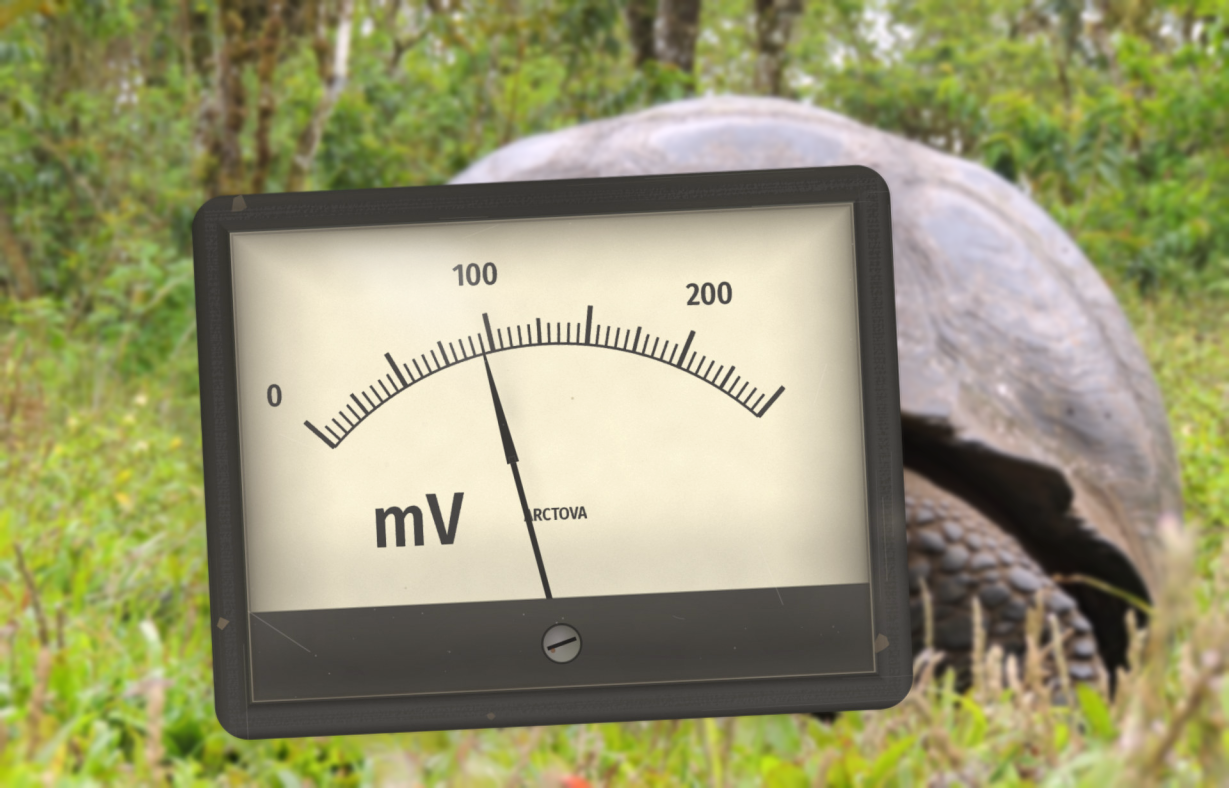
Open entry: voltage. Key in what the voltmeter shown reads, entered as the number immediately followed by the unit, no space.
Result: 95mV
